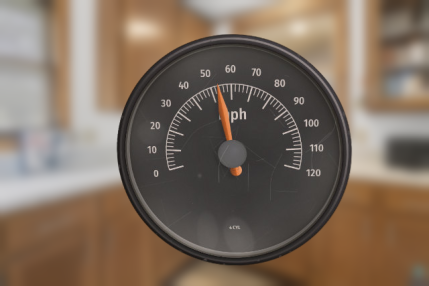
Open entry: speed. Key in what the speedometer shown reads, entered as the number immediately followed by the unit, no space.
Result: 54mph
